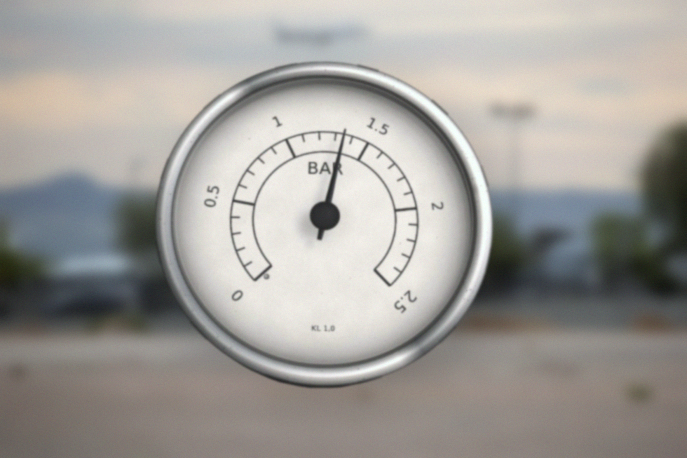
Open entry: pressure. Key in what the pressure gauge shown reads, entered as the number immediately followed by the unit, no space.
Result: 1.35bar
